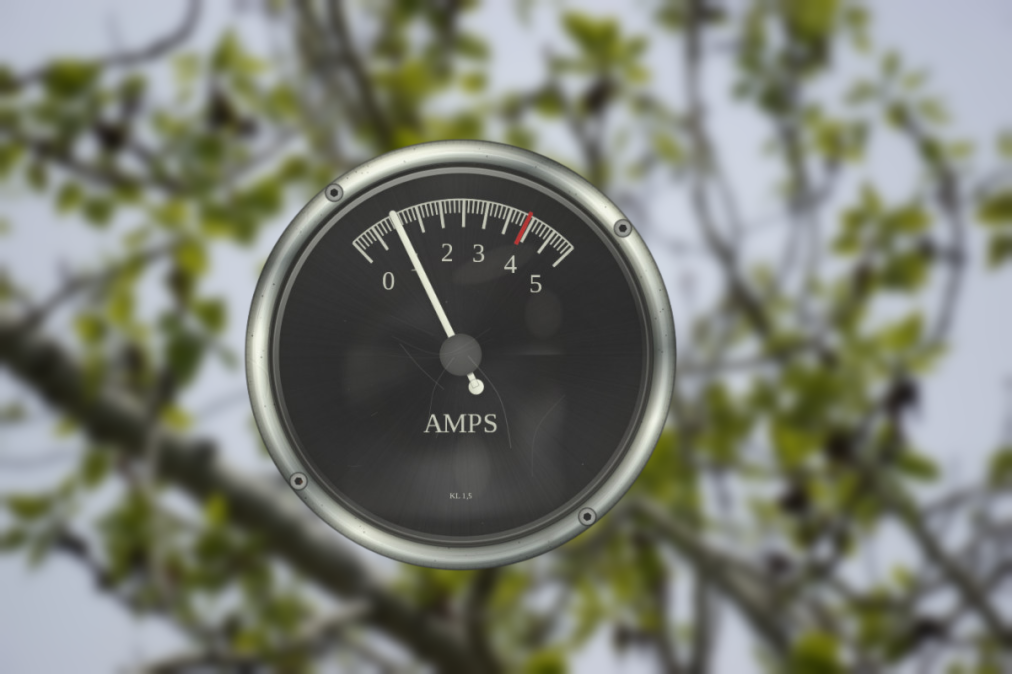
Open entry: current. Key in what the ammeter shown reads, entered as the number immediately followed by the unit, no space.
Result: 1A
